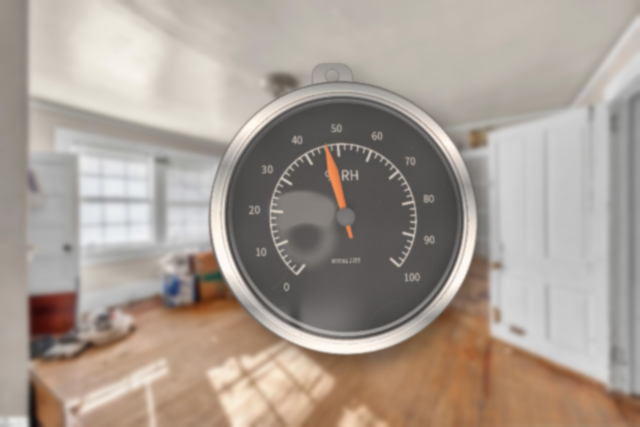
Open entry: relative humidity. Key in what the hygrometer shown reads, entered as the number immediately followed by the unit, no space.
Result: 46%
